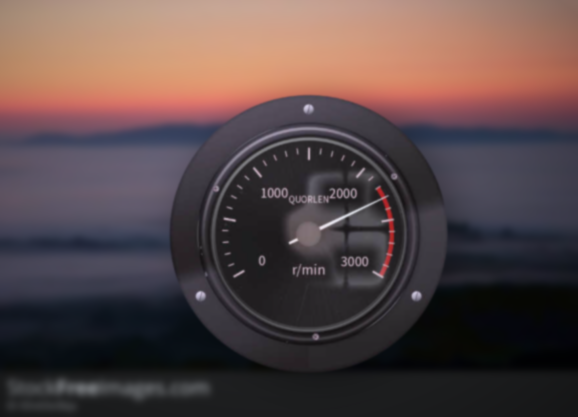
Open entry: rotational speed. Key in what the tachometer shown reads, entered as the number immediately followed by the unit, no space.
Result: 2300rpm
